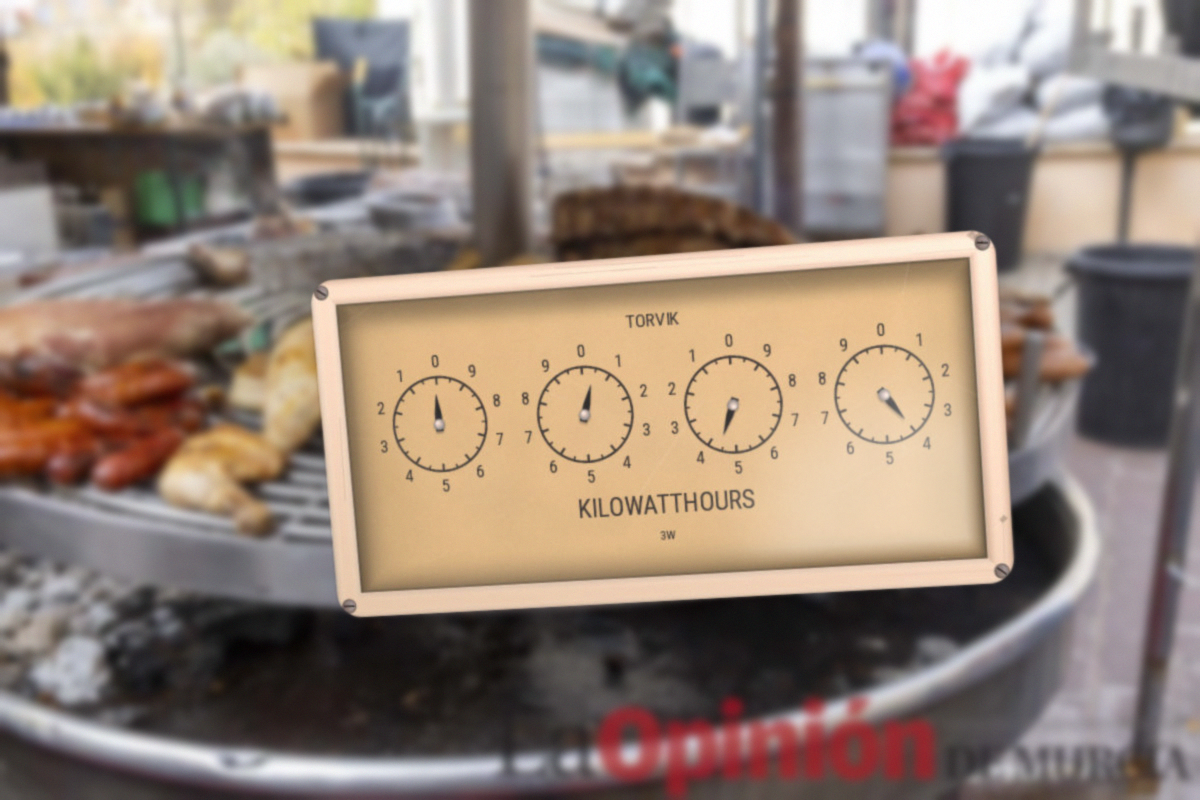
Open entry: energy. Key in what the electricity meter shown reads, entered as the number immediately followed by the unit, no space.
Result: 44kWh
